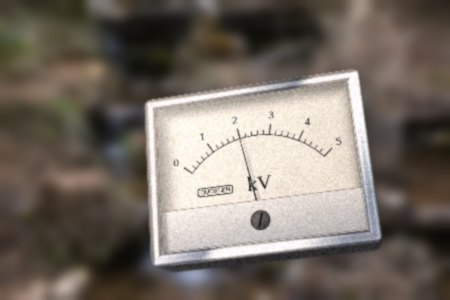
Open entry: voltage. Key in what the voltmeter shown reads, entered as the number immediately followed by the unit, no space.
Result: 2kV
